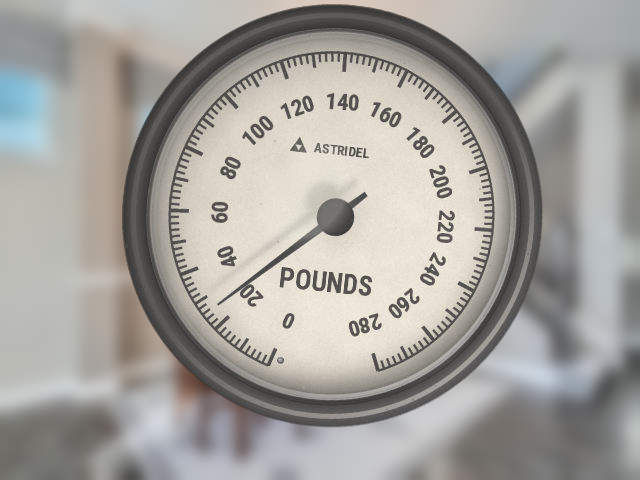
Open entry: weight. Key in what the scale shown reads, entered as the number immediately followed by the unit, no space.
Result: 26lb
